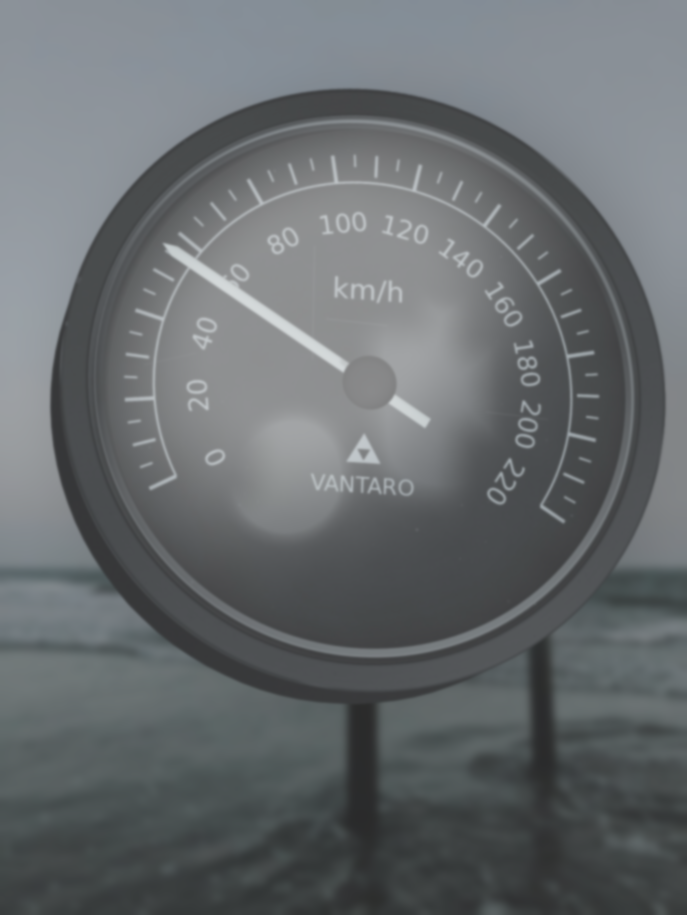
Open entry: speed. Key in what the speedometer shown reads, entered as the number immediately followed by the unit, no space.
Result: 55km/h
